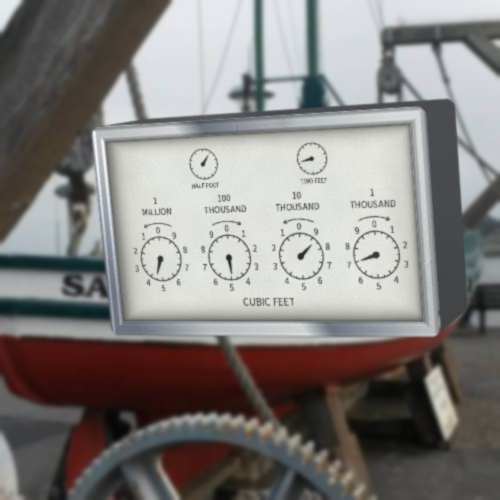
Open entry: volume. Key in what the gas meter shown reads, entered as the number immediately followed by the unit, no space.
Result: 448700ft³
